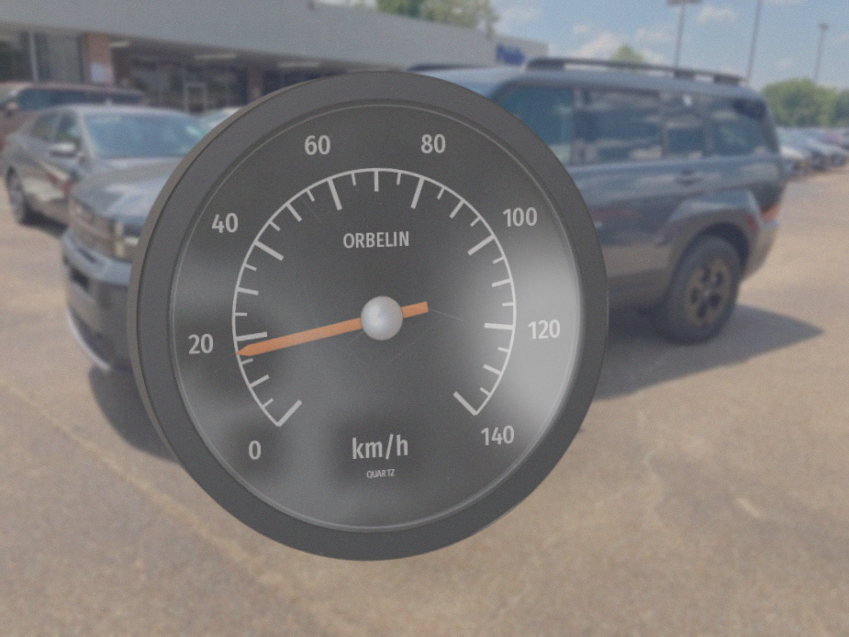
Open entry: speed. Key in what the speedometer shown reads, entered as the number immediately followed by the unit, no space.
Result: 17.5km/h
